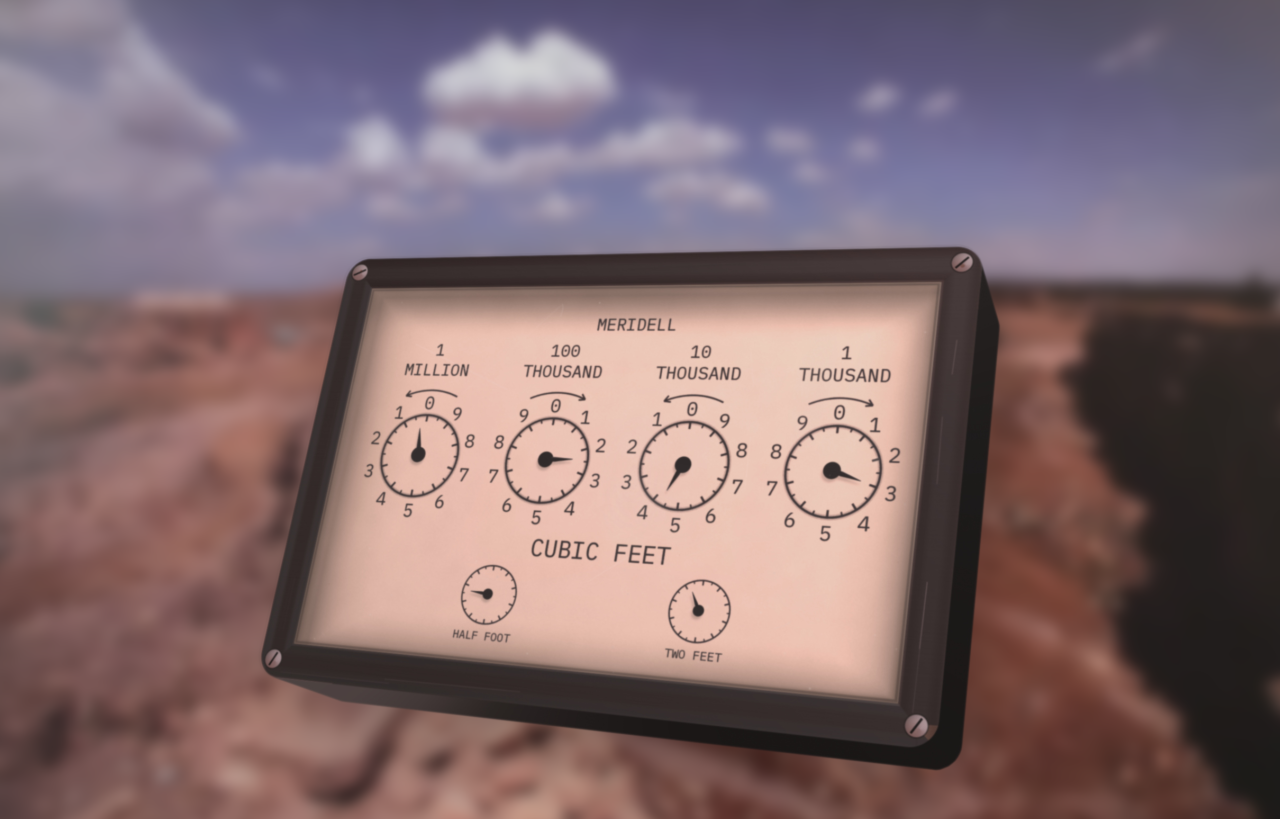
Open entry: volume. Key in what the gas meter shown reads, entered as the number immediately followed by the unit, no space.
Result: 24300ft³
